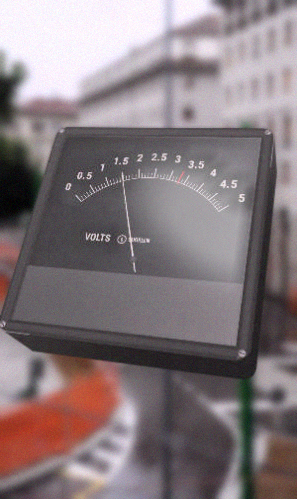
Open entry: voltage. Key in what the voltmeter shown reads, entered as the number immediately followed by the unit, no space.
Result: 1.5V
